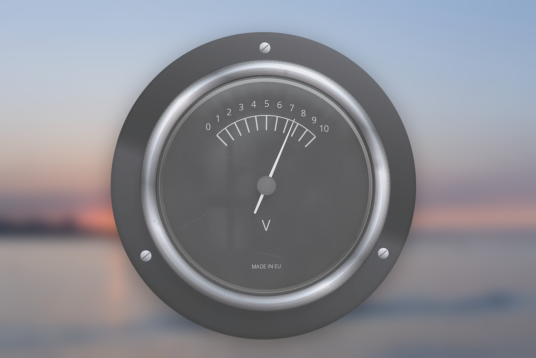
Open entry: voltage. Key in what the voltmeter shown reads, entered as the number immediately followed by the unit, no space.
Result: 7.5V
